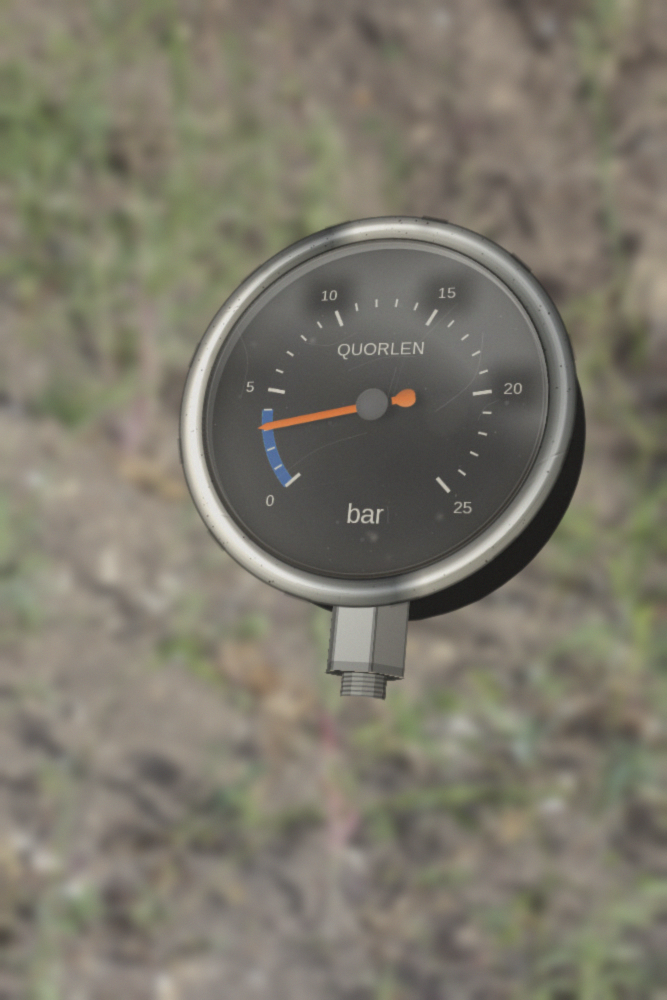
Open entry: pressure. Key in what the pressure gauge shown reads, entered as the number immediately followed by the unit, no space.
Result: 3bar
